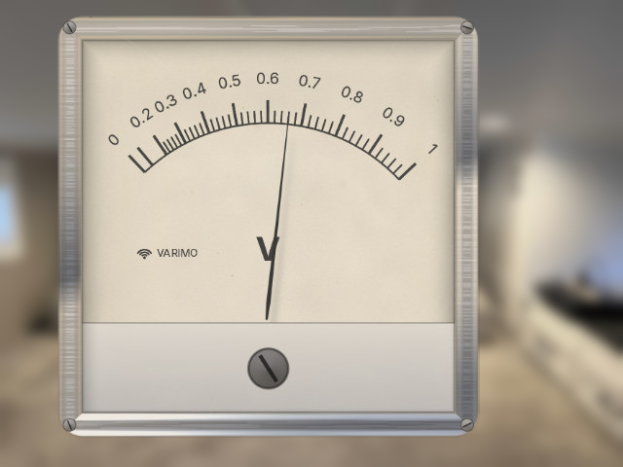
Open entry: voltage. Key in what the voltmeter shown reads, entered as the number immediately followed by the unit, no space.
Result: 0.66V
